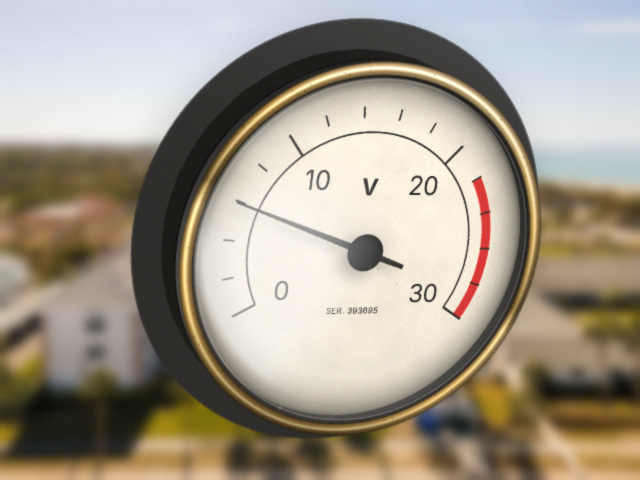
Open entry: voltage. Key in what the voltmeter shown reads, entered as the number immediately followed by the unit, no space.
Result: 6V
